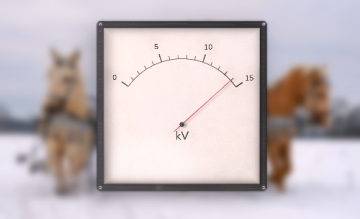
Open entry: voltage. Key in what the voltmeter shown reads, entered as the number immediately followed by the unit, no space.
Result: 14kV
